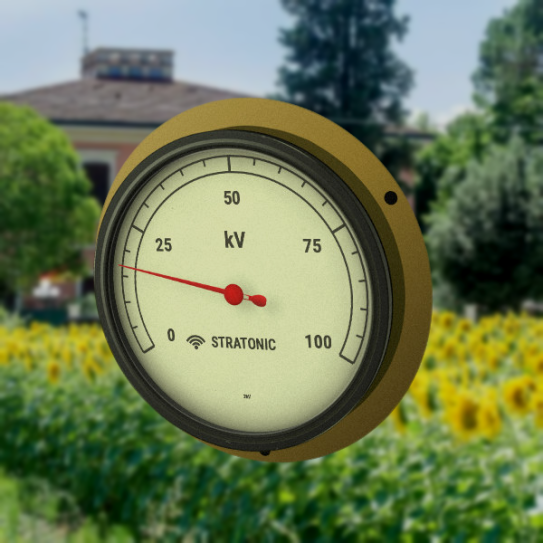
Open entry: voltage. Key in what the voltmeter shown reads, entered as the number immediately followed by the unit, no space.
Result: 17.5kV
